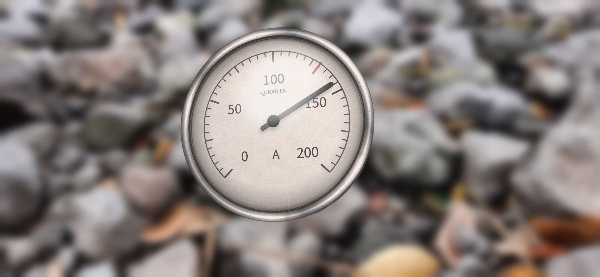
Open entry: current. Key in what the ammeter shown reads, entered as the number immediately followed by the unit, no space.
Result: 145A
